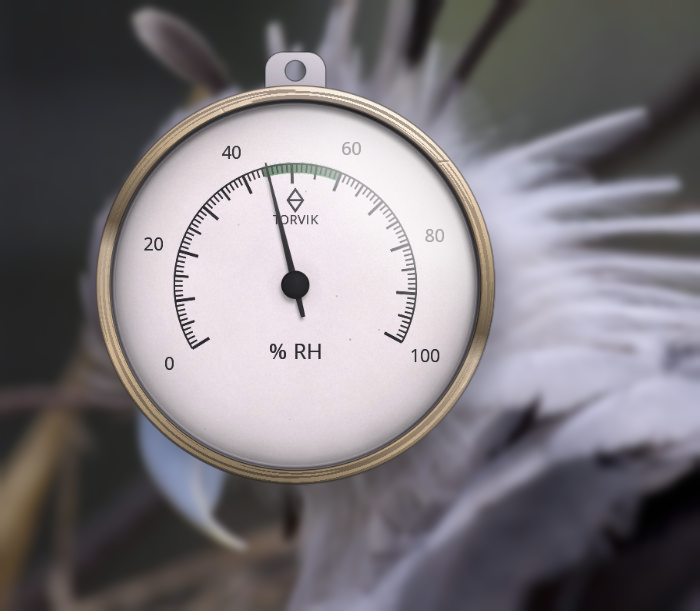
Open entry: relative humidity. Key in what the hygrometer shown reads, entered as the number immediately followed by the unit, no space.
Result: 45%
